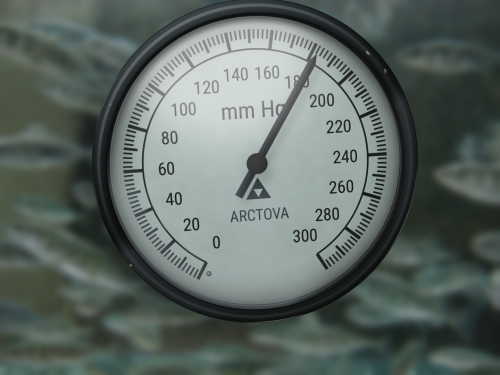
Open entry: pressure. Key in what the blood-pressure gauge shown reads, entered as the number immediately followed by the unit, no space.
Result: 182mmHg
